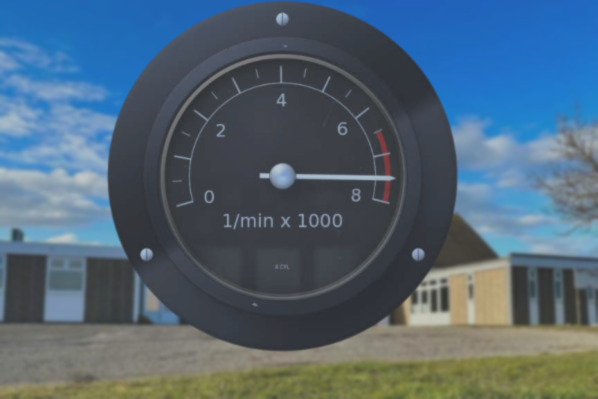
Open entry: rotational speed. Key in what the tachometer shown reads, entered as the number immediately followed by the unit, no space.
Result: 7500rpm
